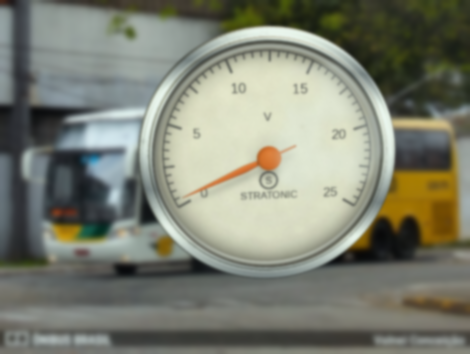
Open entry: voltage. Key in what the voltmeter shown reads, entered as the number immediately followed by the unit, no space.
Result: 0.5V
